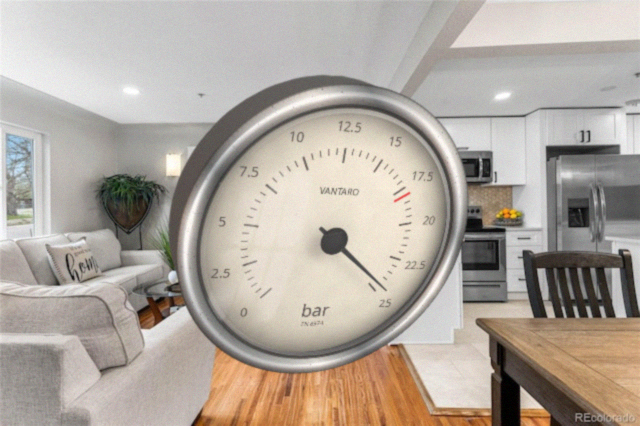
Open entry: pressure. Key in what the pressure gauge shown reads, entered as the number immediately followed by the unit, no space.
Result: 24.5bar
